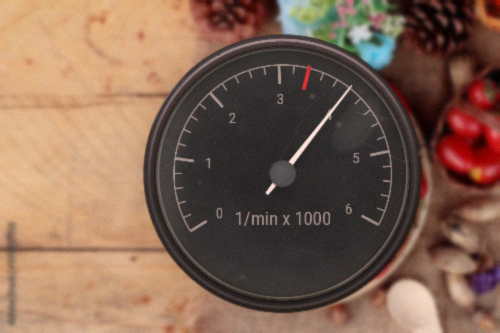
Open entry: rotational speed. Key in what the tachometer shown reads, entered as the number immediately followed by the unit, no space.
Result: 4000rpm
